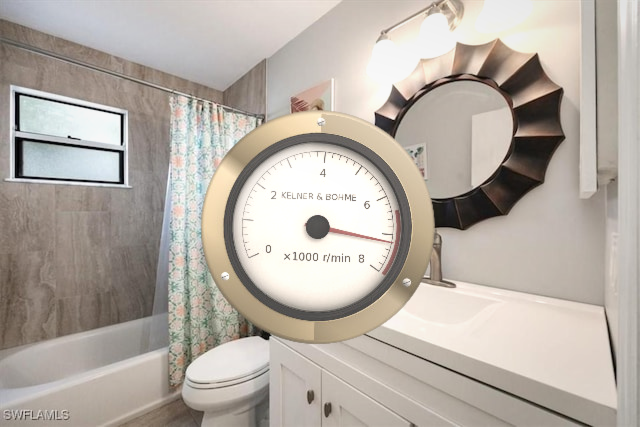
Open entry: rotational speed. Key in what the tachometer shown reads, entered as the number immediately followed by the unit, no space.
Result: 7200rpm
